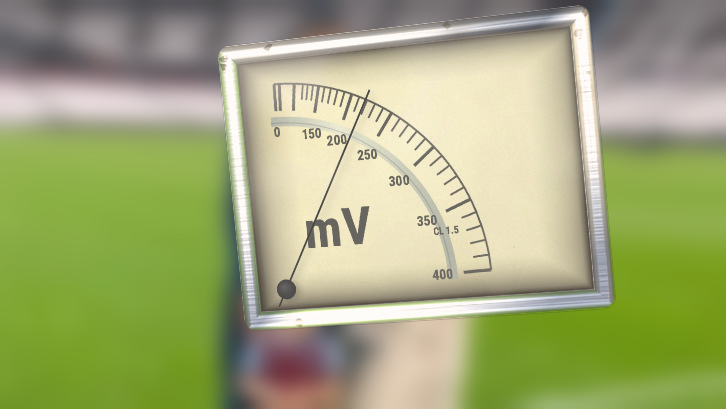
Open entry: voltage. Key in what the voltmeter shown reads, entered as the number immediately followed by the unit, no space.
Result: 220mV
